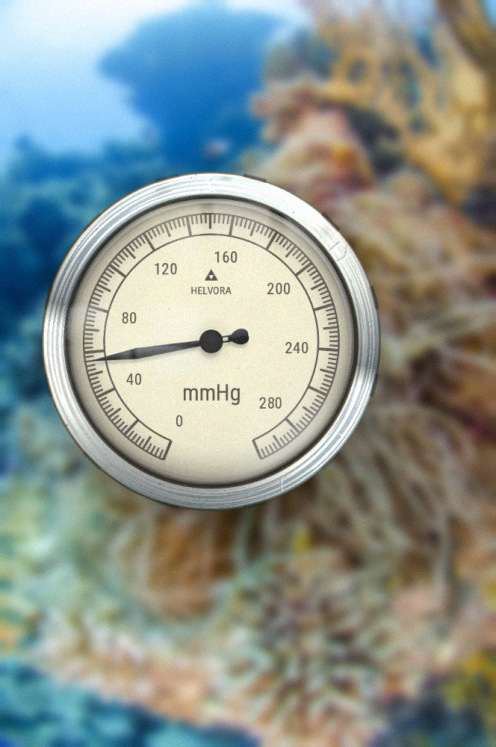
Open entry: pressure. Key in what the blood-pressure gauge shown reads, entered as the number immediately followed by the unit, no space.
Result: 56mmHg
